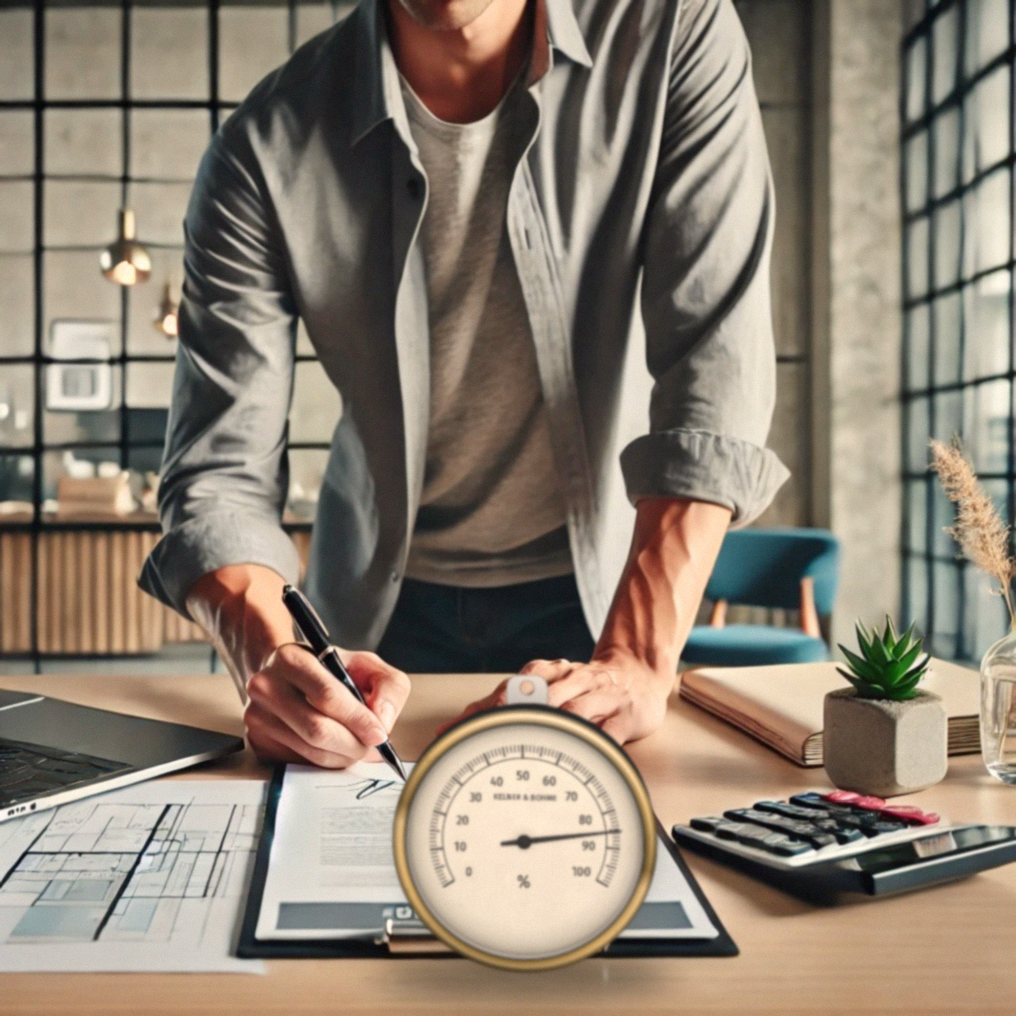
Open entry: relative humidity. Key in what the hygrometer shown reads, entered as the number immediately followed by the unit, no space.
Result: 85%
